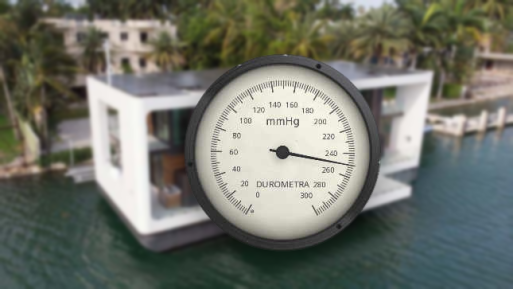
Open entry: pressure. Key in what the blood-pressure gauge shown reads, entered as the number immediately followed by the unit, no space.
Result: 250mmHg
